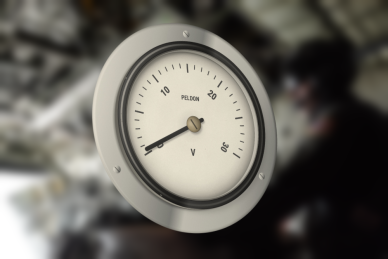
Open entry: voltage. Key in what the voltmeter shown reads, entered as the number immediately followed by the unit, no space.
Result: 0.5V
